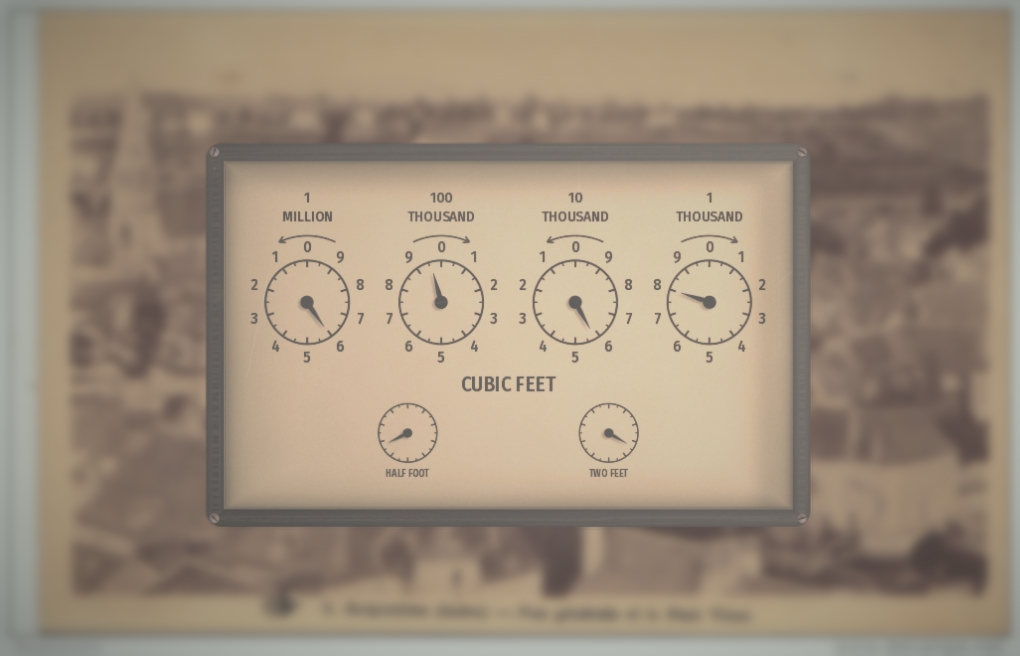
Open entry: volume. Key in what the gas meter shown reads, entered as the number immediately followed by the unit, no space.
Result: 595800ft³
